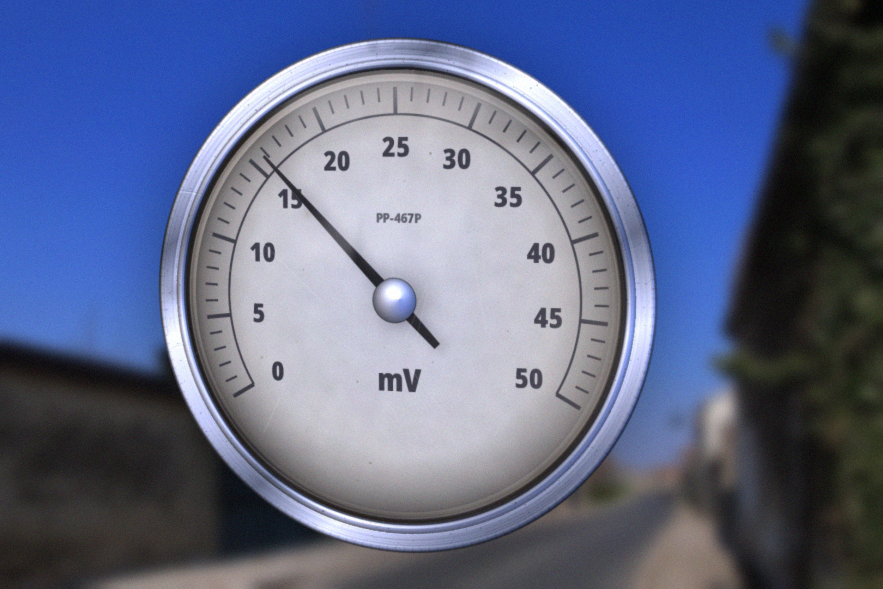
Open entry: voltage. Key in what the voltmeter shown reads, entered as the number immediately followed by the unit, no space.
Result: 16mV
